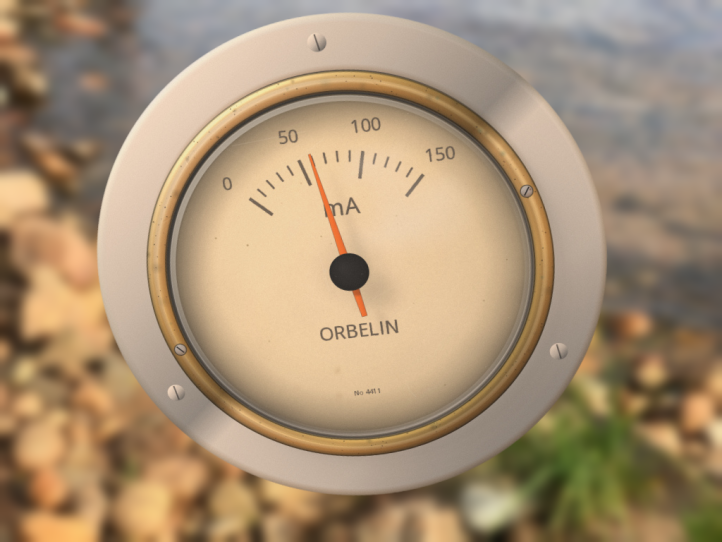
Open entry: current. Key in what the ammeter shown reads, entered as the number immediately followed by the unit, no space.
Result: 60mA
